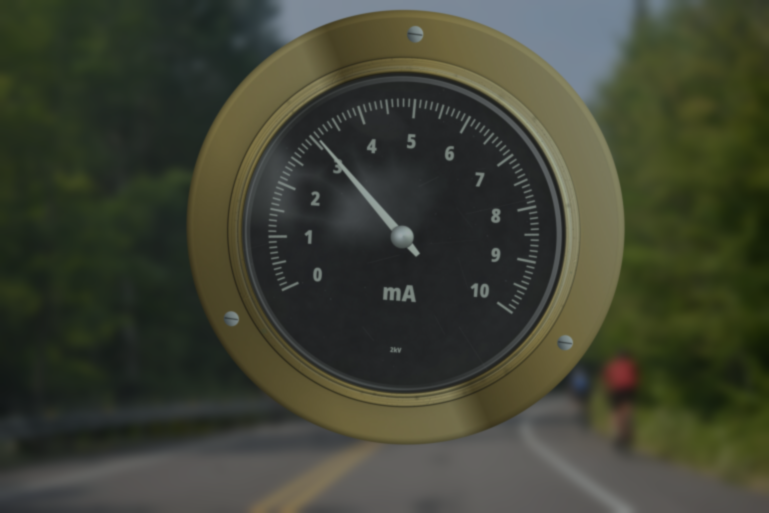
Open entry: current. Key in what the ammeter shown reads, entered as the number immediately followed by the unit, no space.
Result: 3.1mA
